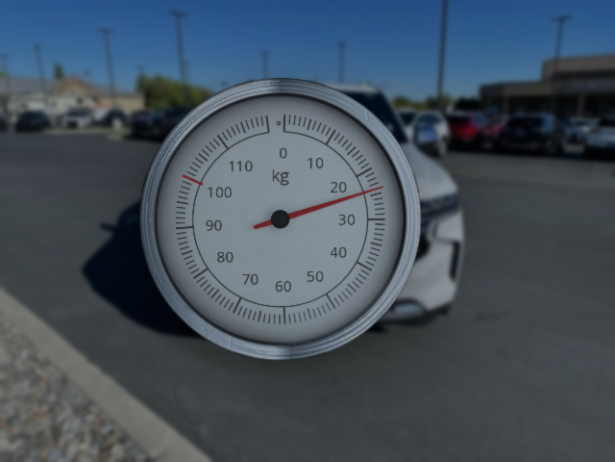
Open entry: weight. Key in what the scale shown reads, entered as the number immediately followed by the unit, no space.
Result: 24kg
